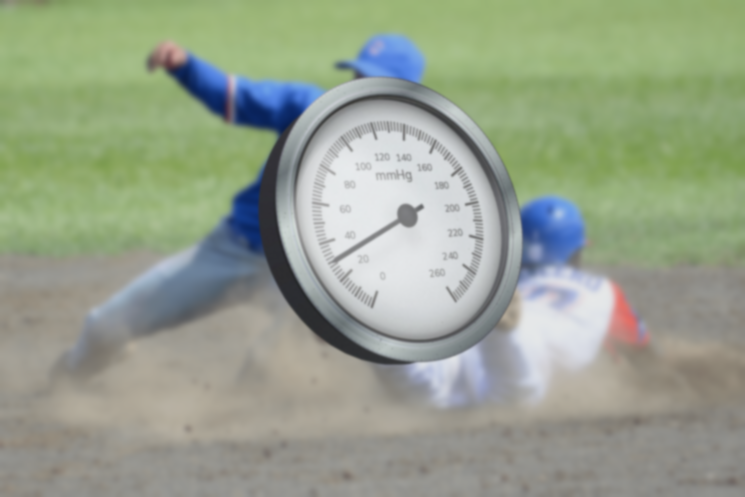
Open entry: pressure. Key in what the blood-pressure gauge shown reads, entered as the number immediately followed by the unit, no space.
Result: 30mmHg
